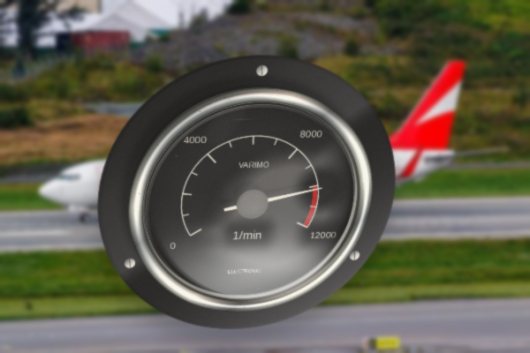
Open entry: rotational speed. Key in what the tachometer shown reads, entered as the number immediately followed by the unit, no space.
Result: 10000rpm
